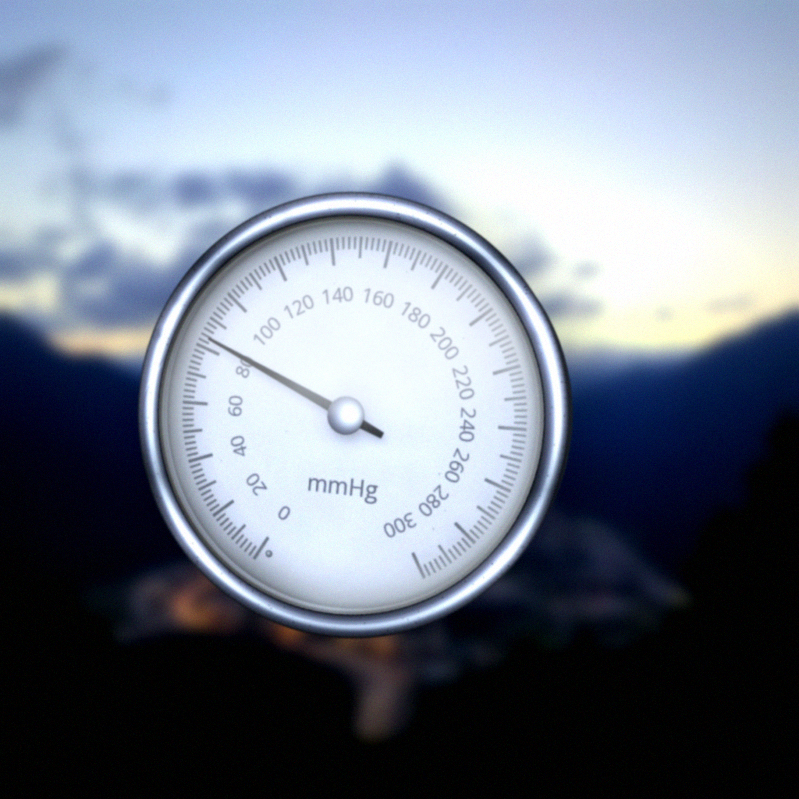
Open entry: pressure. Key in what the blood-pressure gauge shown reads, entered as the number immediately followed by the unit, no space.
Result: 84mmHg
